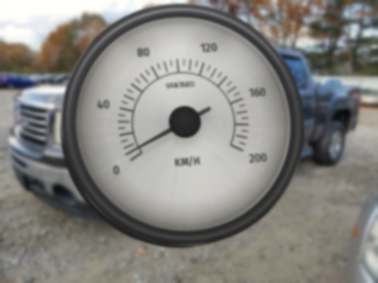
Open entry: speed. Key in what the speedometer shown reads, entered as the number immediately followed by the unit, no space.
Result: 5km/h
